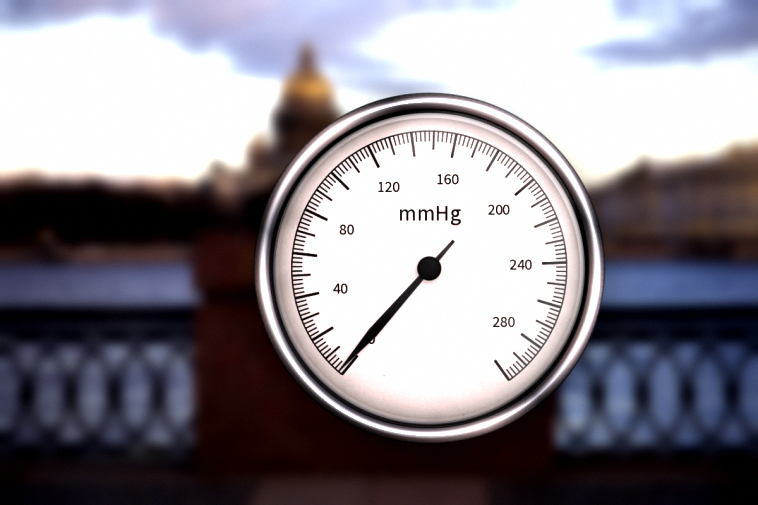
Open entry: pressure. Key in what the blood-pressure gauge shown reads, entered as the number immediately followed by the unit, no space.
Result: 2mmHg
